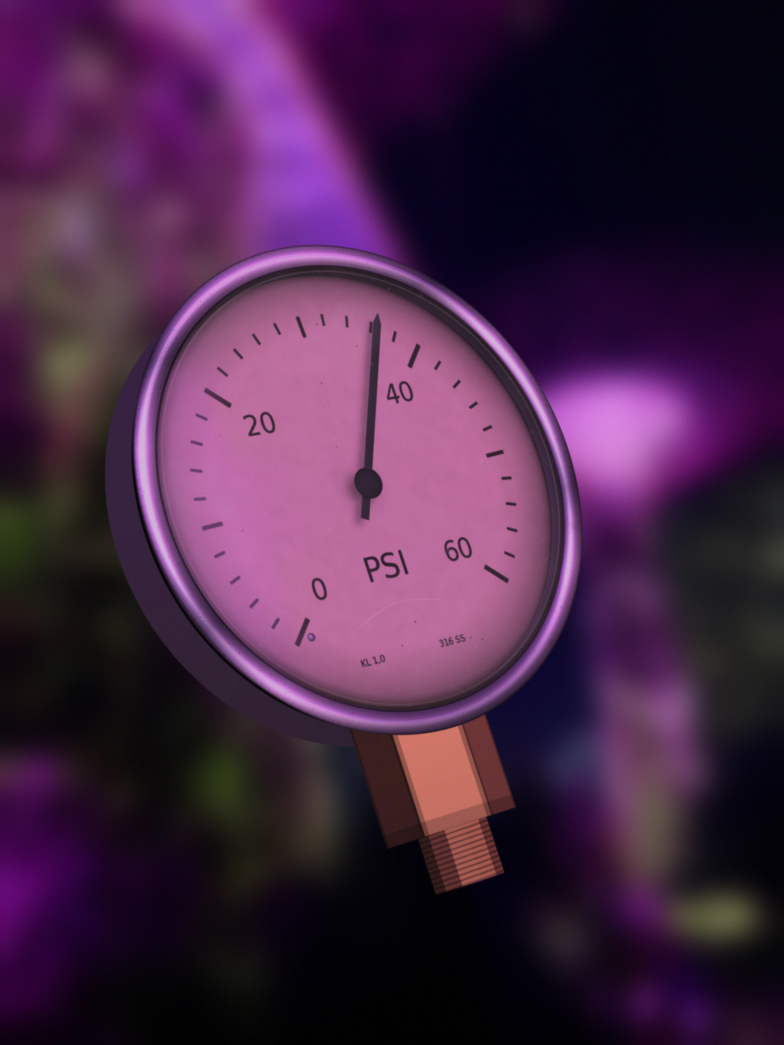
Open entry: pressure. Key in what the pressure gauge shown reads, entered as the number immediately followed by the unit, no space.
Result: 36psi
